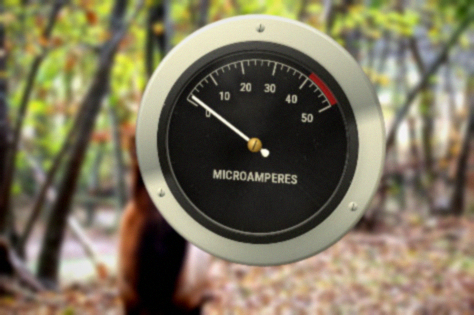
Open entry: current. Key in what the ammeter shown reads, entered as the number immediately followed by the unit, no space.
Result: 2µA
